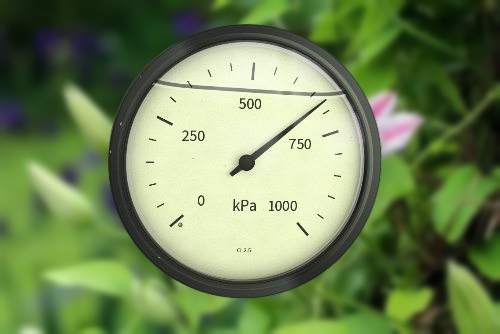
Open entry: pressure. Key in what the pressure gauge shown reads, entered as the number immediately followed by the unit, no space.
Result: 675kPa
